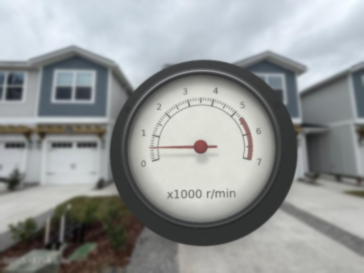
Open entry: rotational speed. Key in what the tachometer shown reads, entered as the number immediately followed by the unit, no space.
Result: 500rpm
